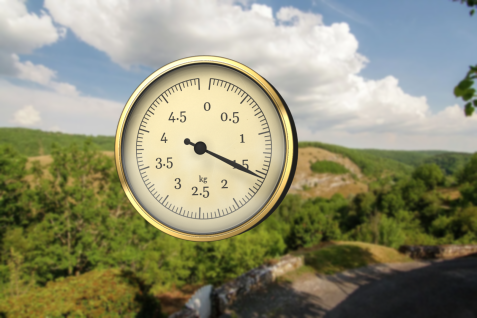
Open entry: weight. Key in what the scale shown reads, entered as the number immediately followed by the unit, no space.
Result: 1.55kg
